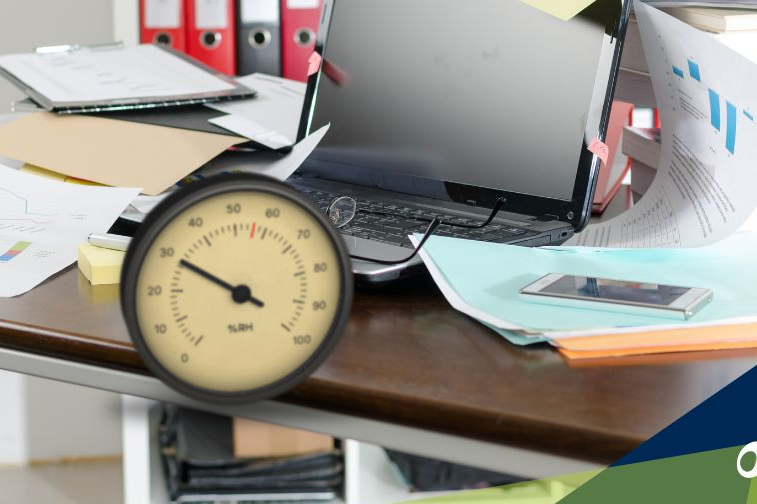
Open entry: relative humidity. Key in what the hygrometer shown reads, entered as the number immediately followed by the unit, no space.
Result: 30%
